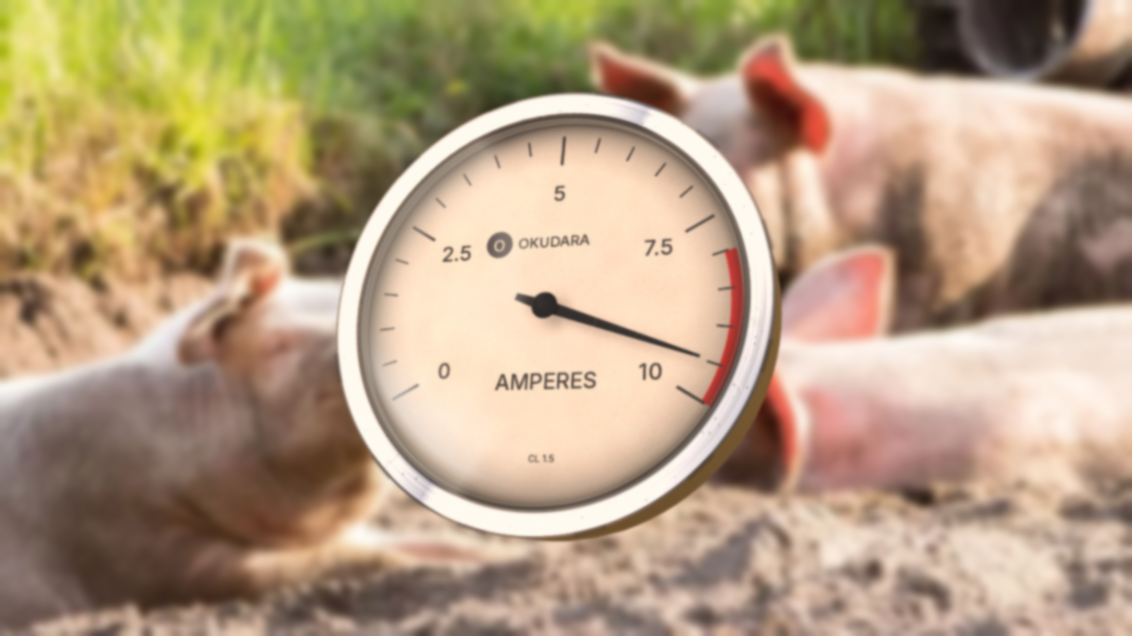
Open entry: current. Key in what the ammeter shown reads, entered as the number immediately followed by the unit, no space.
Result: 9.5A
